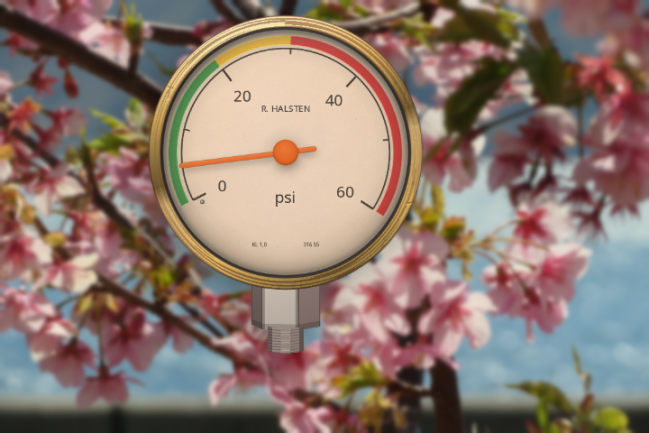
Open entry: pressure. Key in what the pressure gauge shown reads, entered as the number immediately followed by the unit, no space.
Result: 5psi
